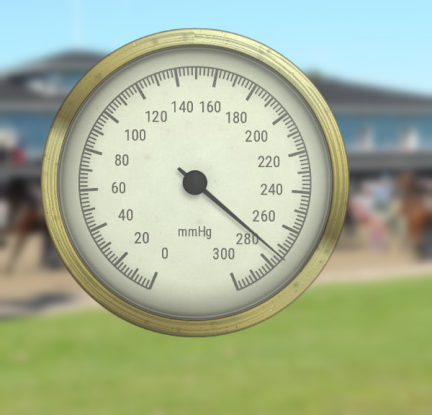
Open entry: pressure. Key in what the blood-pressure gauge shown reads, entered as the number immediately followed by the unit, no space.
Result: 274mmHg
